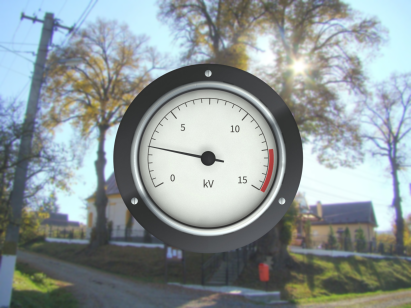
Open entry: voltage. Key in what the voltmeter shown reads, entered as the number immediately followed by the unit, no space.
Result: 2.5kV
